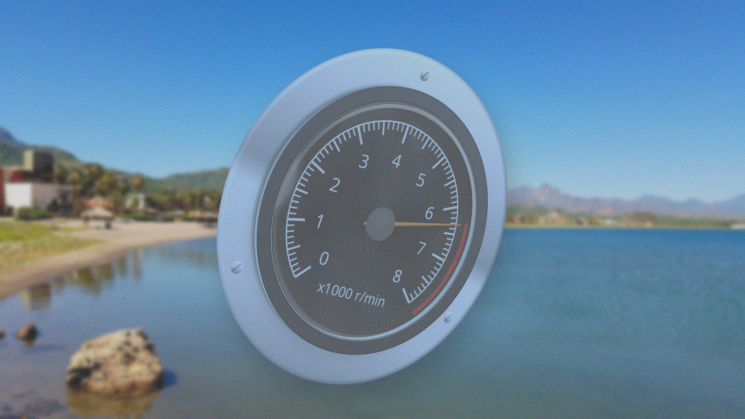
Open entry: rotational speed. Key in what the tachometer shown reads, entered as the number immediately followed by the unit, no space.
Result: 6300rpm
